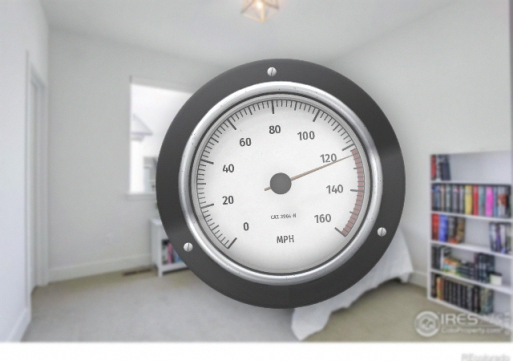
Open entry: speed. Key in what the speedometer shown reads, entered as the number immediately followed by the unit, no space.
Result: 124mph
